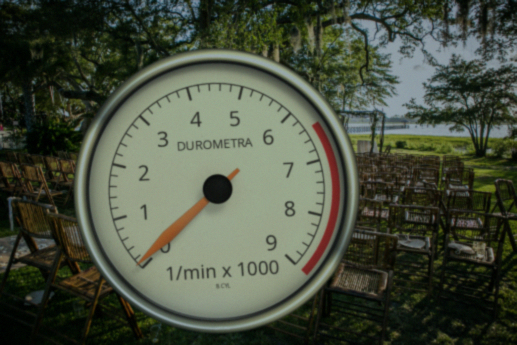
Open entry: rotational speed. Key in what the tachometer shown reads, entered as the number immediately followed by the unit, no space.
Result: 100rpm
